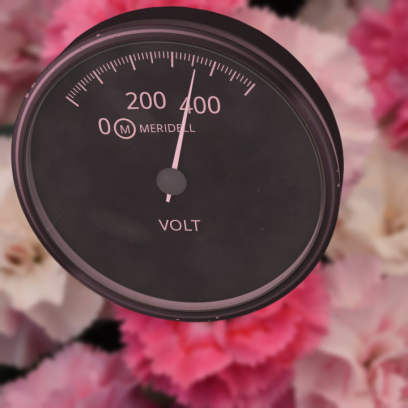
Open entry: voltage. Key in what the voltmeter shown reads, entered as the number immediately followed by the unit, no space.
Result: 360V
